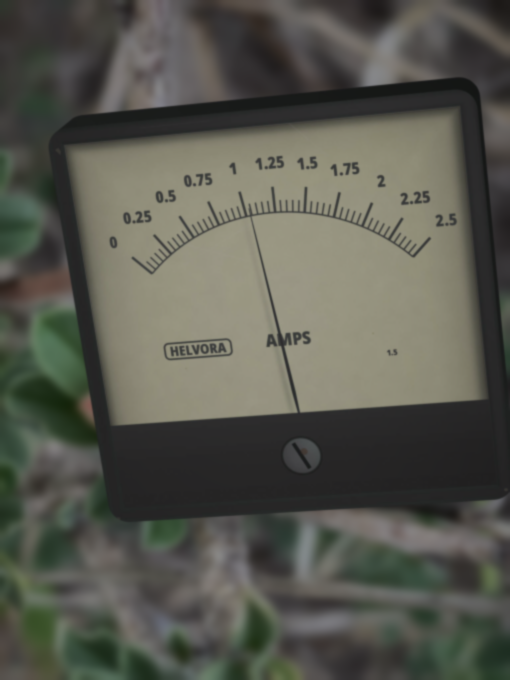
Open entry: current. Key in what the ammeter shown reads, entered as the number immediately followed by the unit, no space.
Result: 1.05A
